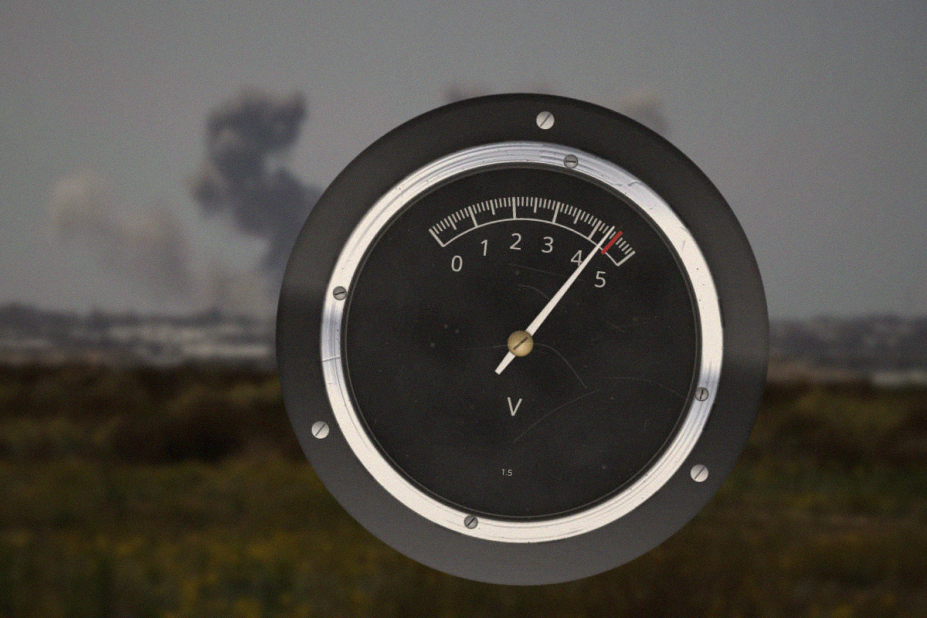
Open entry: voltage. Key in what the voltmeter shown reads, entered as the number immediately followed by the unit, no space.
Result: 4.3V
